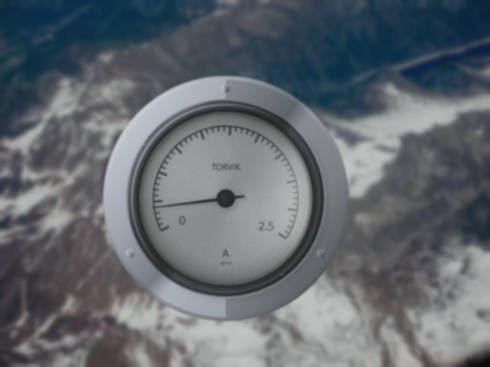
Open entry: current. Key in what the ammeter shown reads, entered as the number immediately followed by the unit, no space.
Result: 0.2A
